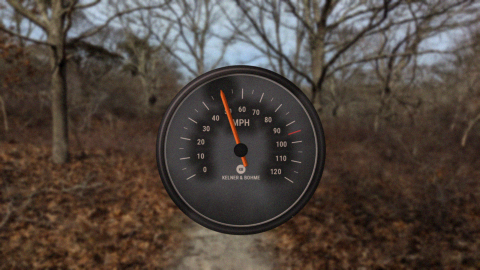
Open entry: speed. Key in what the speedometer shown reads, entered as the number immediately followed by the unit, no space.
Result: 50mph
